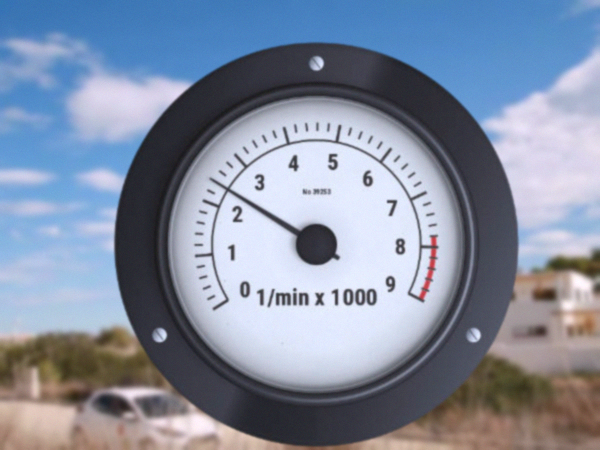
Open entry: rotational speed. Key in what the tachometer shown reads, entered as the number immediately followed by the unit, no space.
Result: 2400rpm
